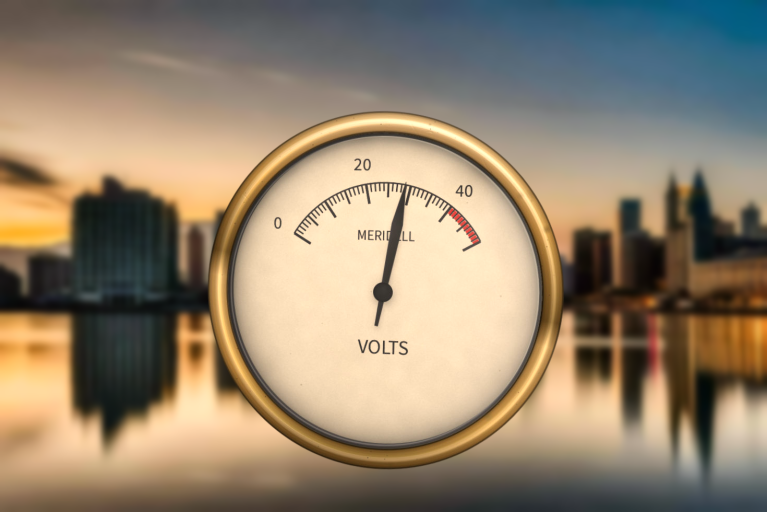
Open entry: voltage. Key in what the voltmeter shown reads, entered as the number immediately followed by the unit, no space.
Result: 29V
